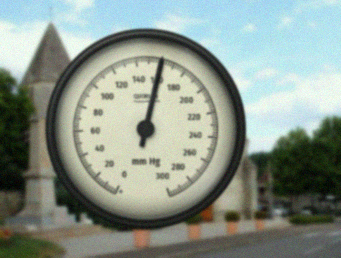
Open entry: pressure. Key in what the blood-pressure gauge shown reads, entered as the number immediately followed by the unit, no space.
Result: 160mmHg
